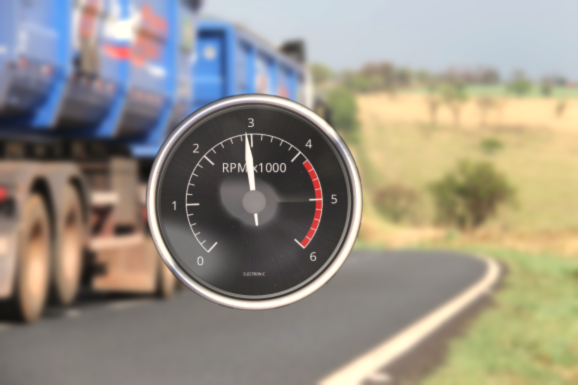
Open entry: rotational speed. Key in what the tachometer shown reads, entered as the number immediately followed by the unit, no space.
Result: 2900rpm
